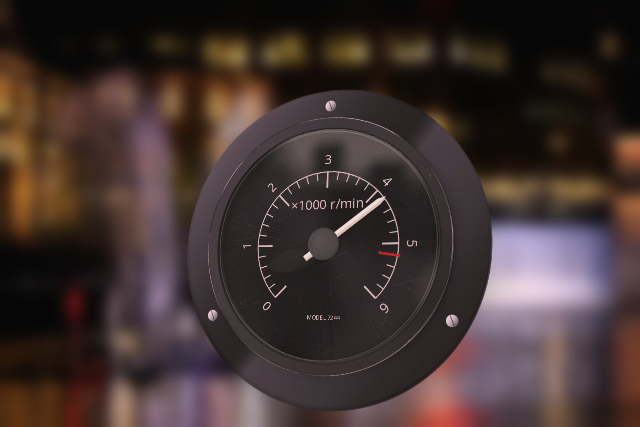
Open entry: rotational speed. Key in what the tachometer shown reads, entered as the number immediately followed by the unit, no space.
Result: 4200rpm
